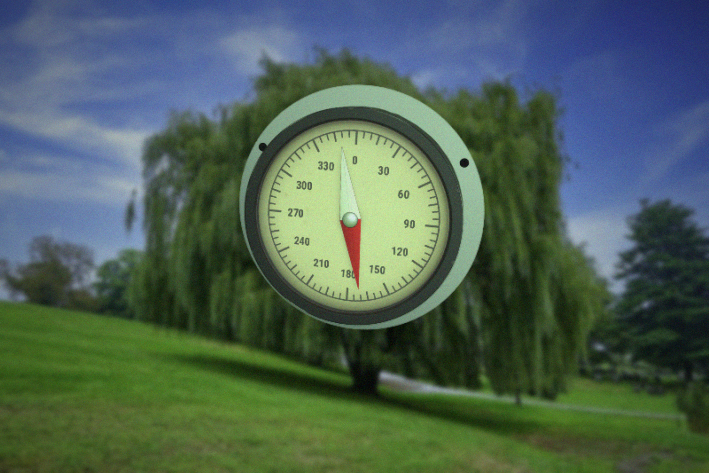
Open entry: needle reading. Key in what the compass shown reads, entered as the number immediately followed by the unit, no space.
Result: 170°
